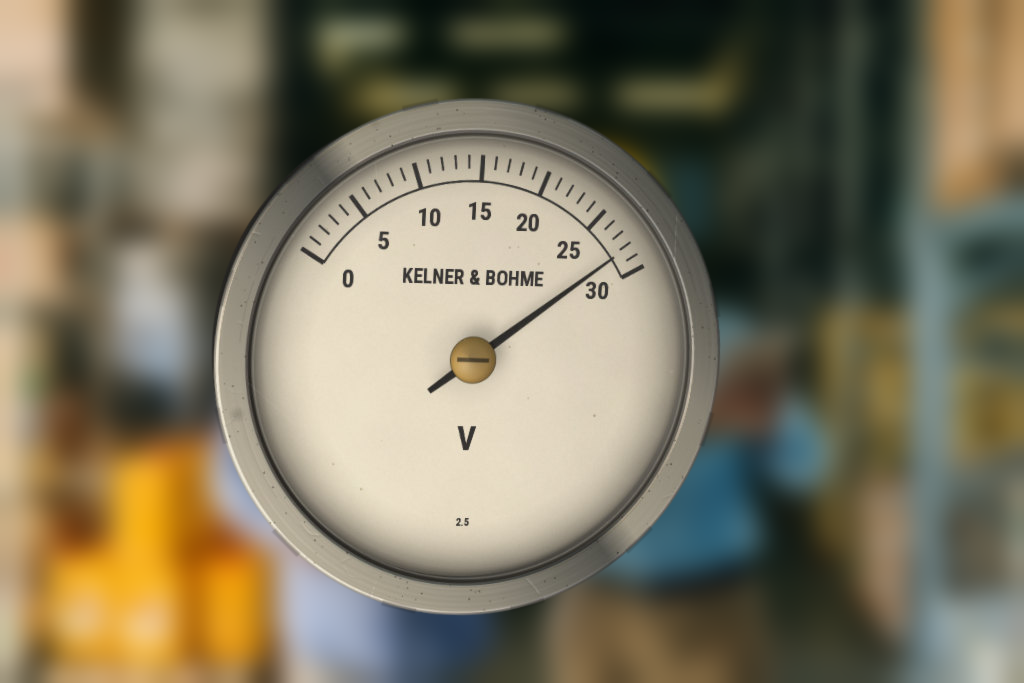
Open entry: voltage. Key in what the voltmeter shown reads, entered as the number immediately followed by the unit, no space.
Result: 28V
